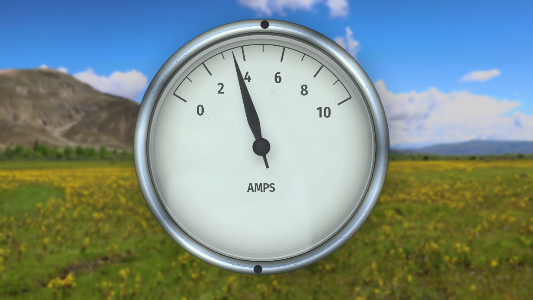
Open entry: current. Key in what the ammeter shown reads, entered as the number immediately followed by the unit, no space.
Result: 3.5A
